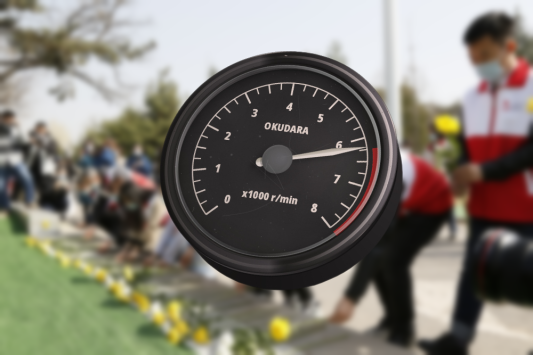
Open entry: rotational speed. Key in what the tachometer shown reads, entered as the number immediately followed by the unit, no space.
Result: 6250rpm
